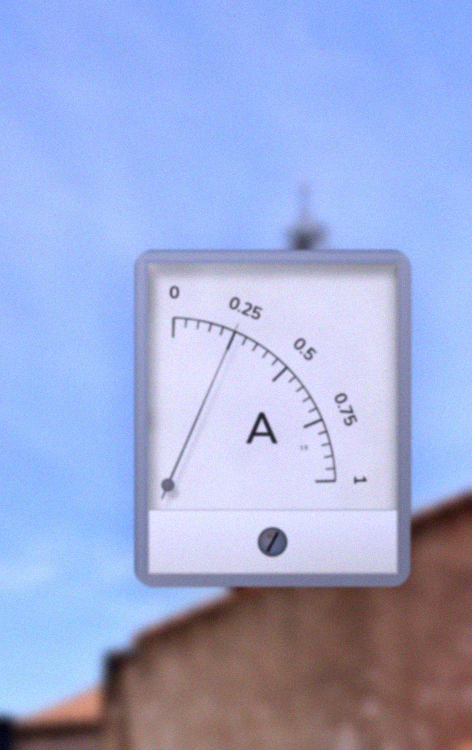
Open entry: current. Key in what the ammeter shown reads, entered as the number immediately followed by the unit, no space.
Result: 0.25A
